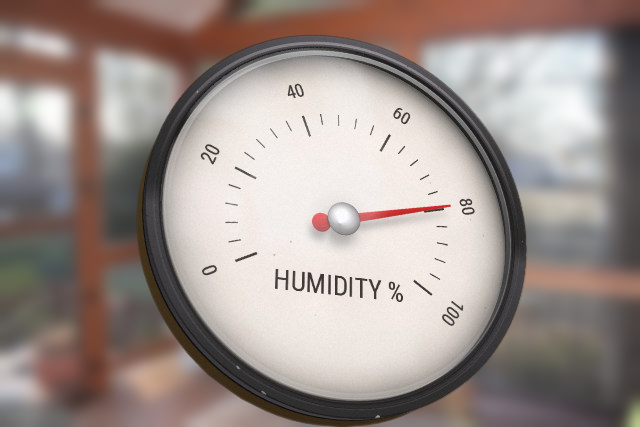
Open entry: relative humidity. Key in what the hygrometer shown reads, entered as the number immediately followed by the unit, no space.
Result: 80%
